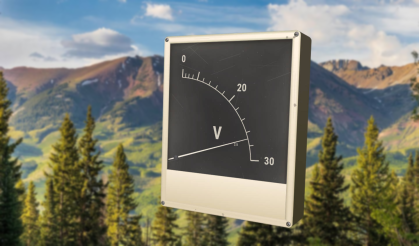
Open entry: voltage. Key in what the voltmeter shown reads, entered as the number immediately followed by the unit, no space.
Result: 27V
